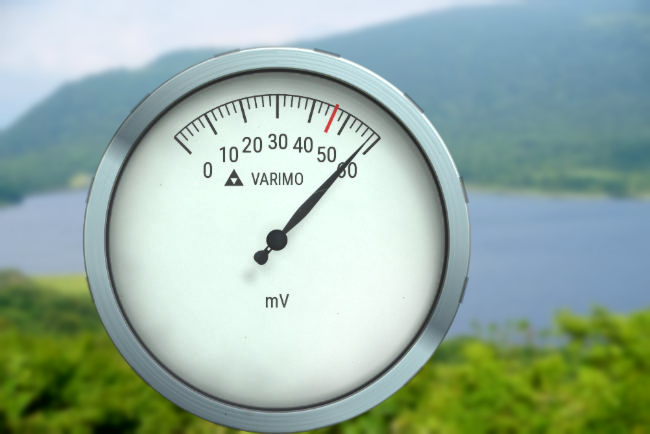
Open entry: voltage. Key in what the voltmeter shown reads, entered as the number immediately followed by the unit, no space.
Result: 58mV
